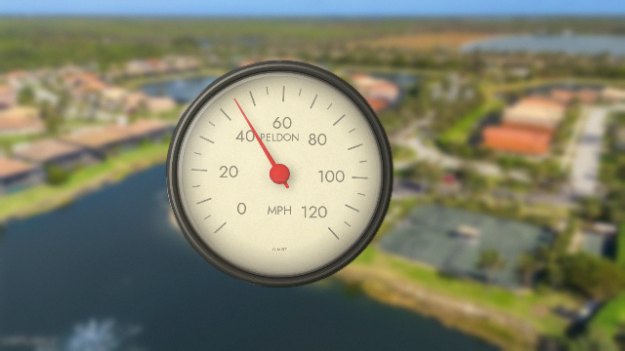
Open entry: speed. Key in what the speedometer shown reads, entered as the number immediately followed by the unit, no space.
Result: 45mph
